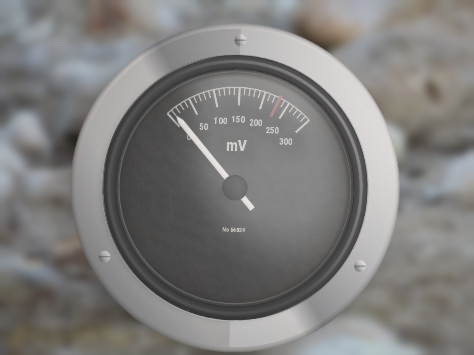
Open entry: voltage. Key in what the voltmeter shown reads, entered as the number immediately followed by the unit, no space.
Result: 10mV
